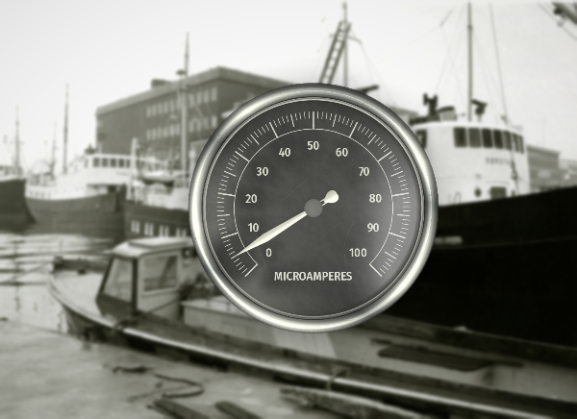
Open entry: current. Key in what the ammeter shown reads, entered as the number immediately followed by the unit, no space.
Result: 5µA
